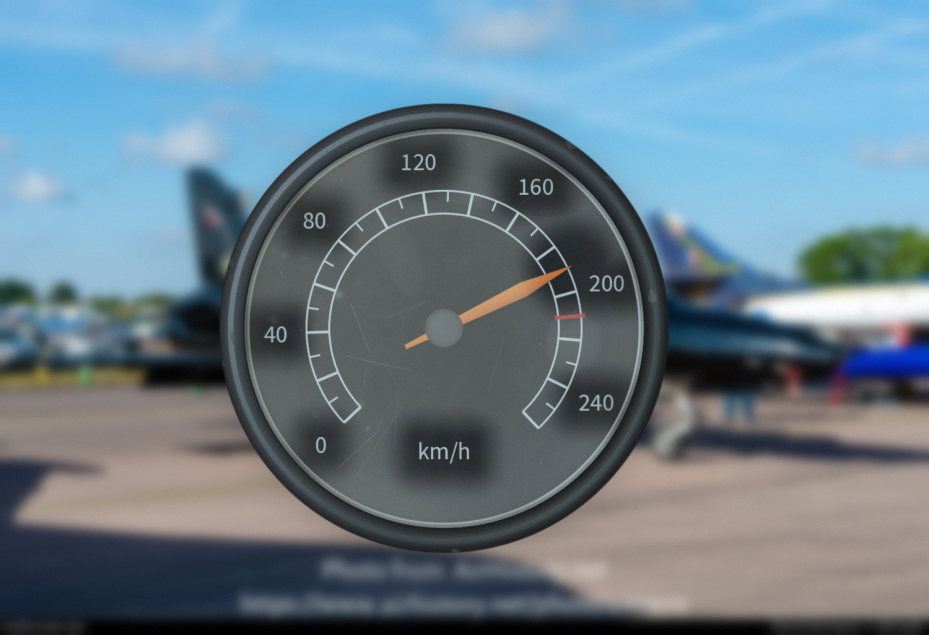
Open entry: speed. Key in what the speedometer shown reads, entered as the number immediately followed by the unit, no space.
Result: 190km/h
